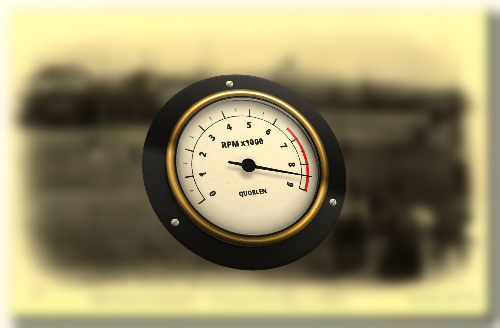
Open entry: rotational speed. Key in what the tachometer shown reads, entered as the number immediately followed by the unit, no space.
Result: 8500rpm
